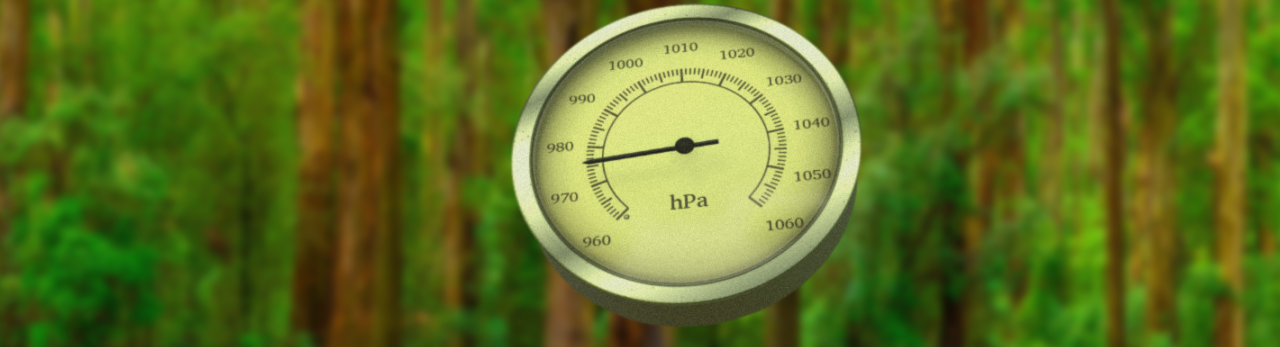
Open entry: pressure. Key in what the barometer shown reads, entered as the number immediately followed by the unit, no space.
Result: 975hPa
